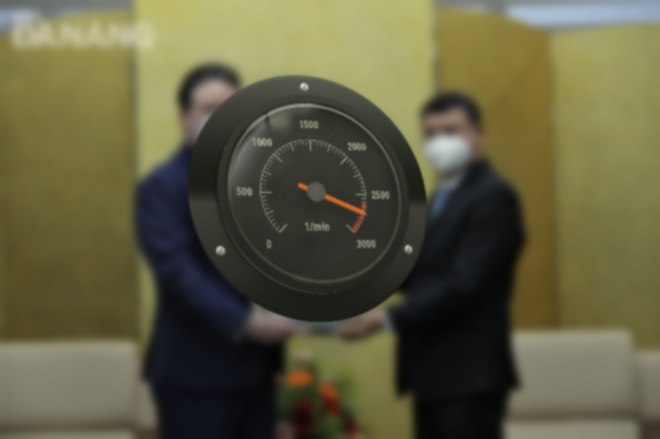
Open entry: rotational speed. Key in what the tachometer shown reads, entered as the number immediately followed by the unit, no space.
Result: 2750rpm
